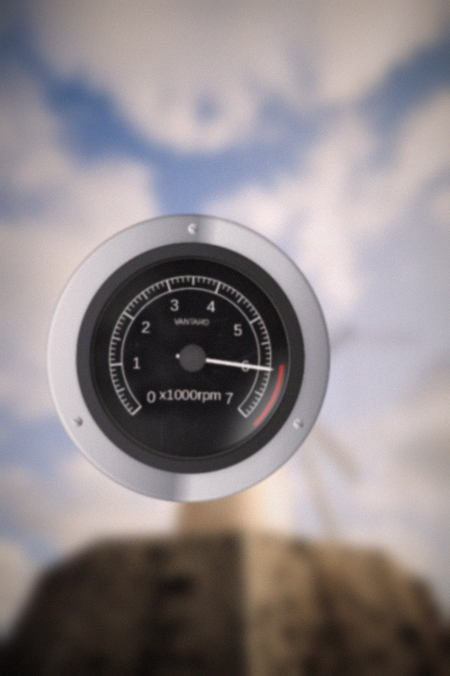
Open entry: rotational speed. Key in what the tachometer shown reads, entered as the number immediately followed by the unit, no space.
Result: 6000rpm
